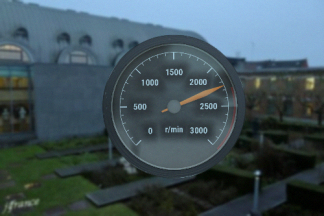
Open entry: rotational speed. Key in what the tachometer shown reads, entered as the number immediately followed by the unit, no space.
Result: 2250rpm
